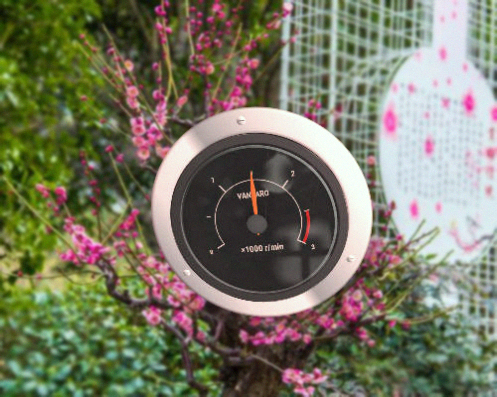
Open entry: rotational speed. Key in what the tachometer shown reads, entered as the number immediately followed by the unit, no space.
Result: 1500rpm
